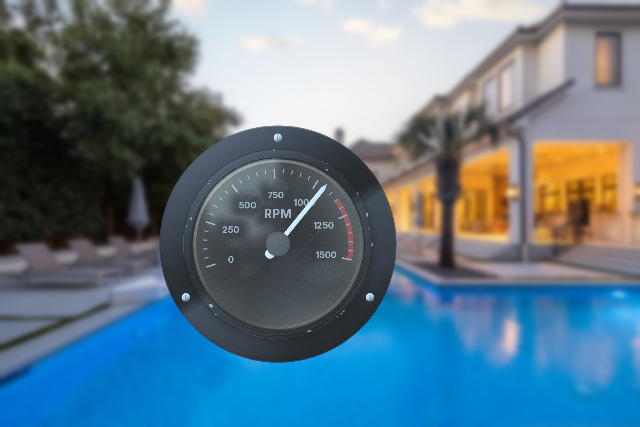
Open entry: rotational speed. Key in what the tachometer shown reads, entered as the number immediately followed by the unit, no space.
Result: 1050rpm
